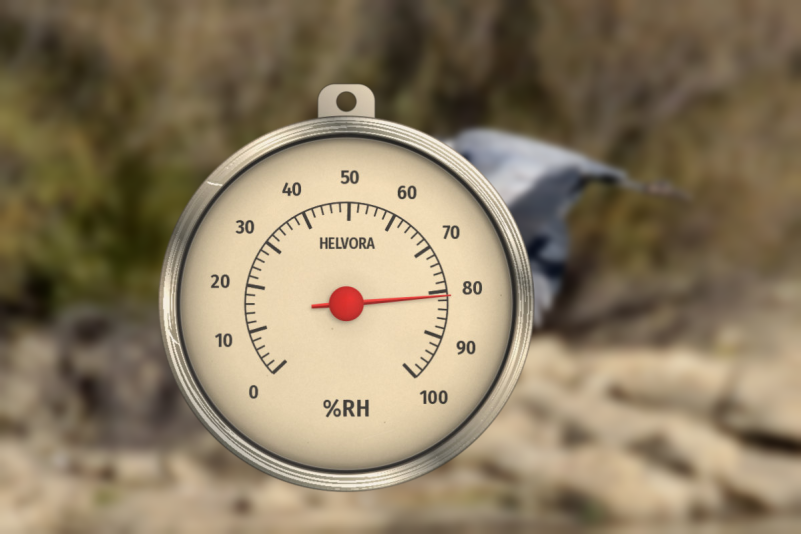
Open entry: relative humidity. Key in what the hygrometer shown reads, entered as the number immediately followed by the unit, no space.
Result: 81%
